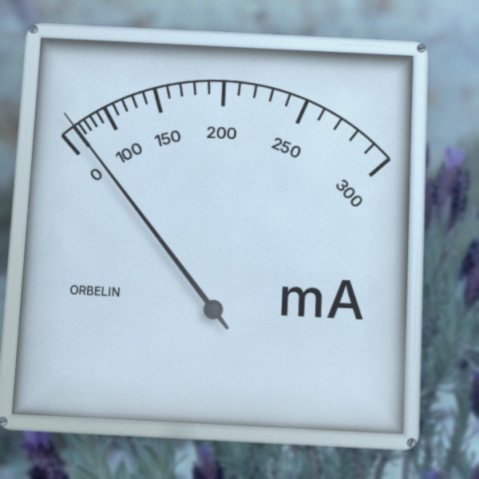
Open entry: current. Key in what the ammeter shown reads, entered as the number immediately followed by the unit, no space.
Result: 50mA
